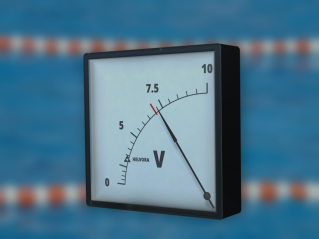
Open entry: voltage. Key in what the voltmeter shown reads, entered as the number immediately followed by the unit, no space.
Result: 7.25V
